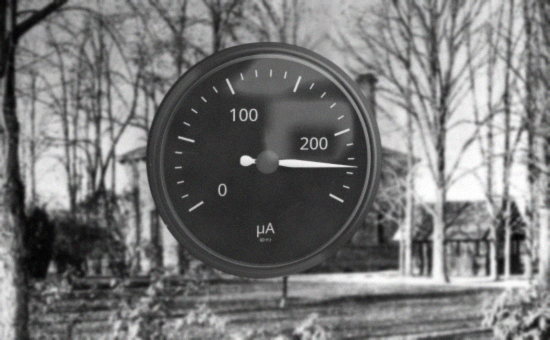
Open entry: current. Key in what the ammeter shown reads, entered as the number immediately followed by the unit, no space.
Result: 225µA
